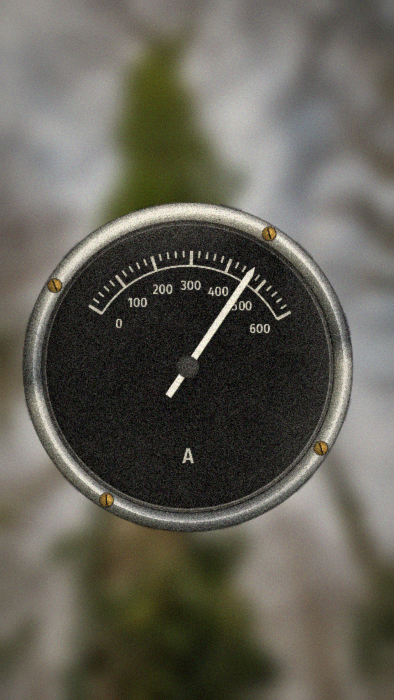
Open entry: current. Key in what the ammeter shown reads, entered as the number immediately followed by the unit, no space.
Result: 460A
